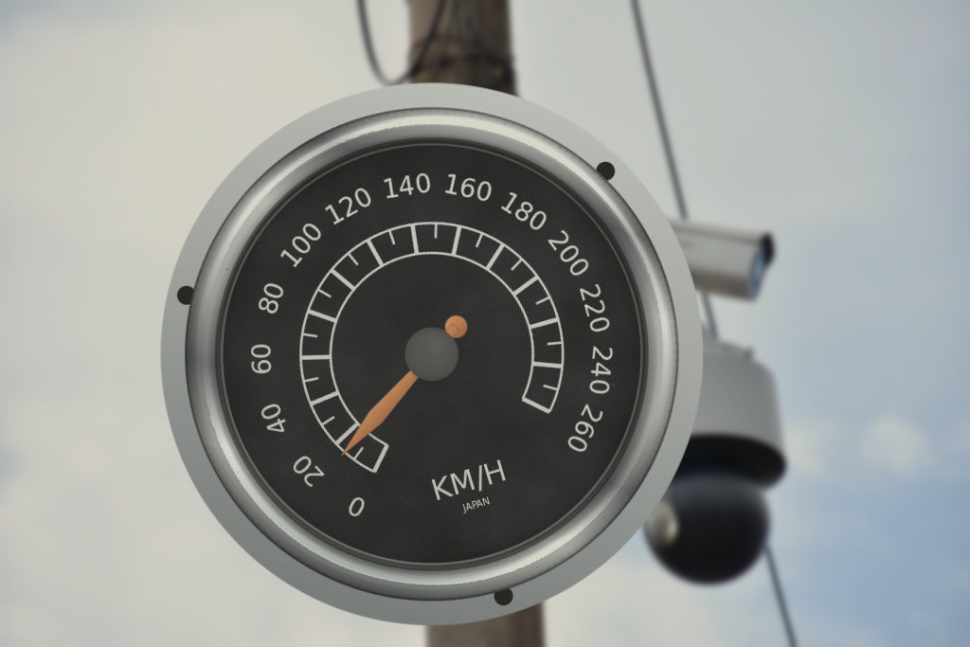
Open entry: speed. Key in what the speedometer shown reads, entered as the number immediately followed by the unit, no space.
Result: 15km/h
